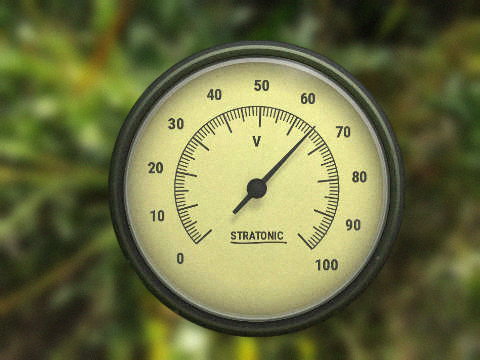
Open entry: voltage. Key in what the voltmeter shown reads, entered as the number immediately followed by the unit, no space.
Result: 65V
